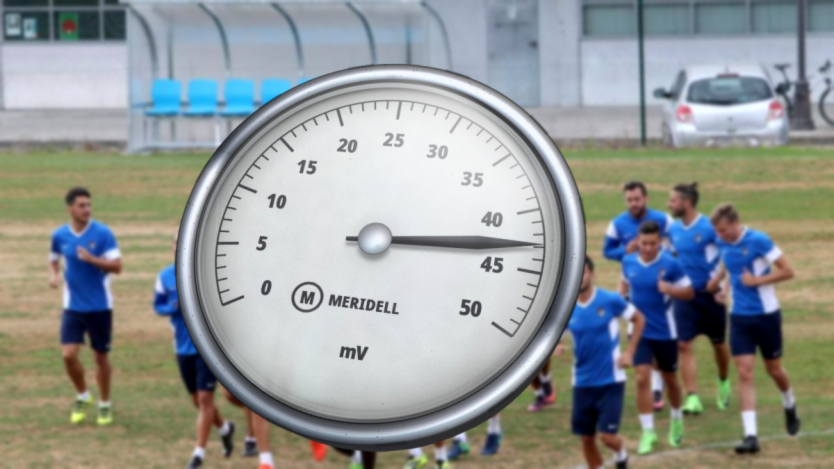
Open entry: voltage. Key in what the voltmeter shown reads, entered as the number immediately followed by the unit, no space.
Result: 43mV
